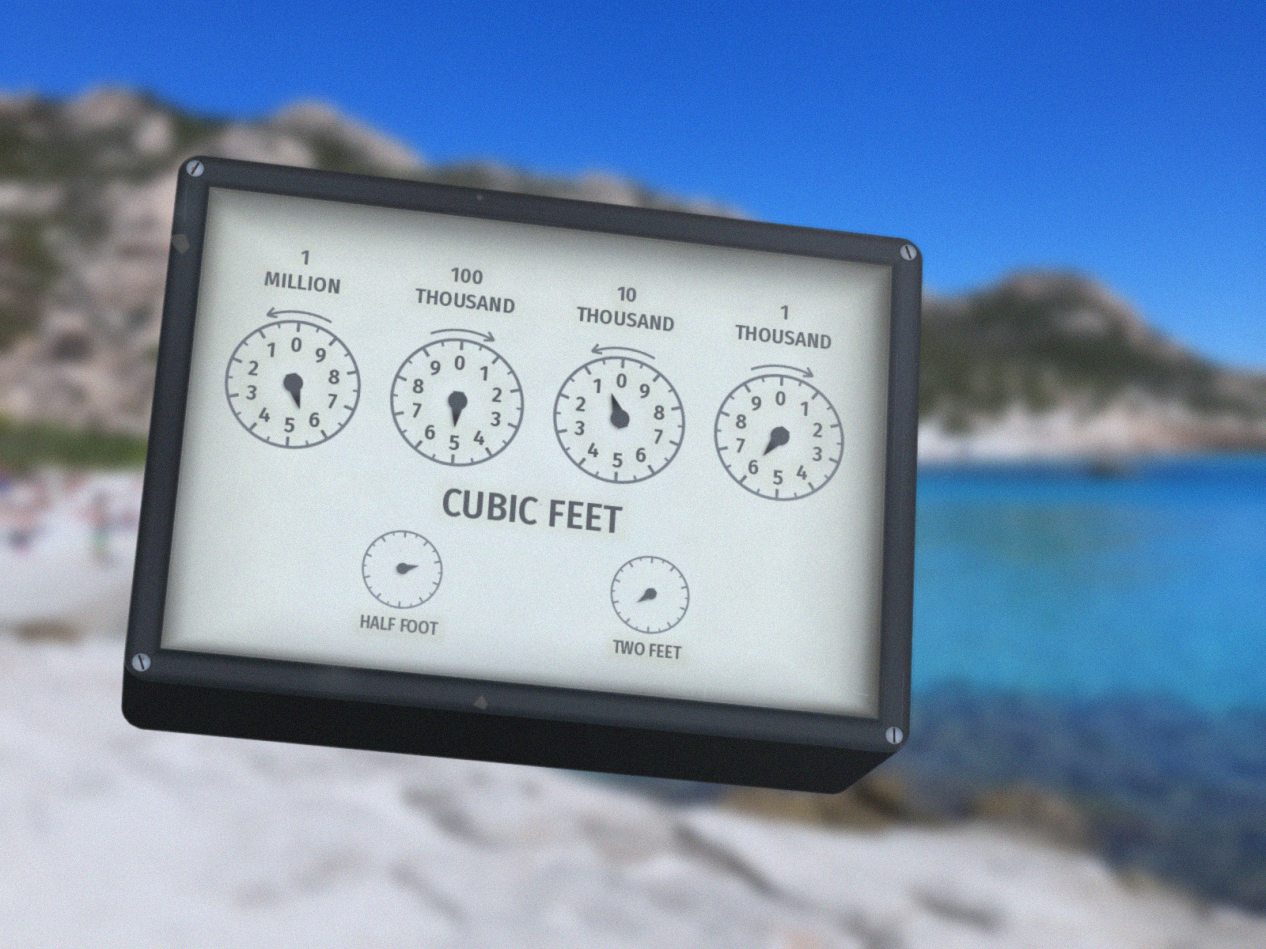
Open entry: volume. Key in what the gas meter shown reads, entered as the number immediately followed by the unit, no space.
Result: 550600ft³
